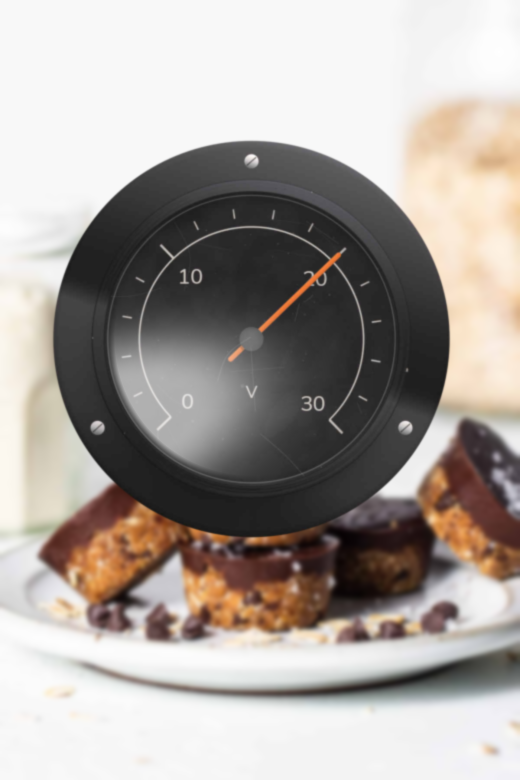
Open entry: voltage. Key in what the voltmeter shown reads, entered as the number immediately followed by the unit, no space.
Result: 20V
